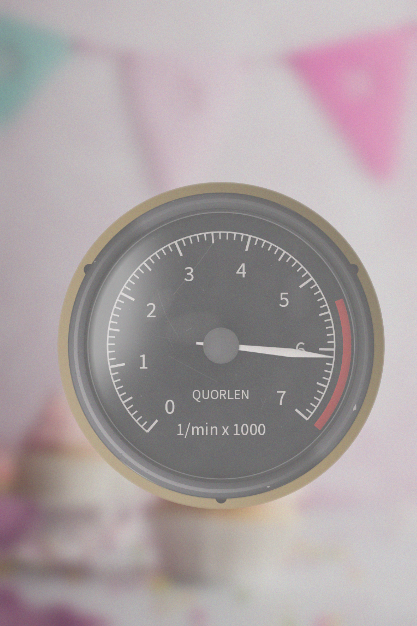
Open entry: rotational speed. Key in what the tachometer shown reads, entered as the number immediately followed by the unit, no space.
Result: 6100rpm
